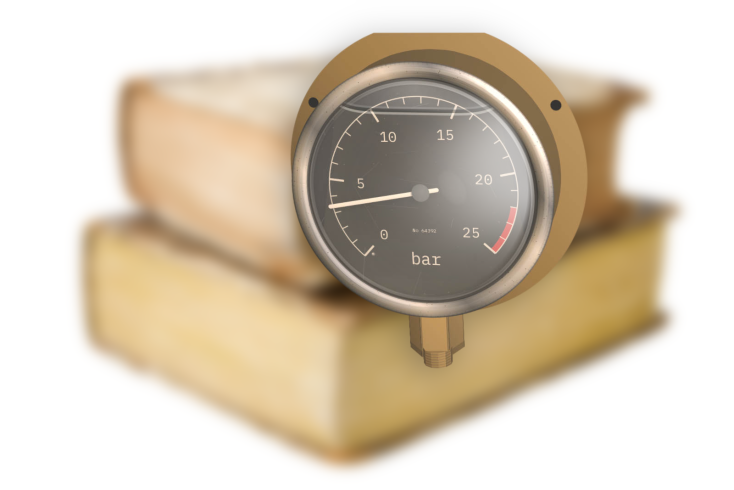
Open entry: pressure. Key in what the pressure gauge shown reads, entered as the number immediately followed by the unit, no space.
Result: 3.5bar
